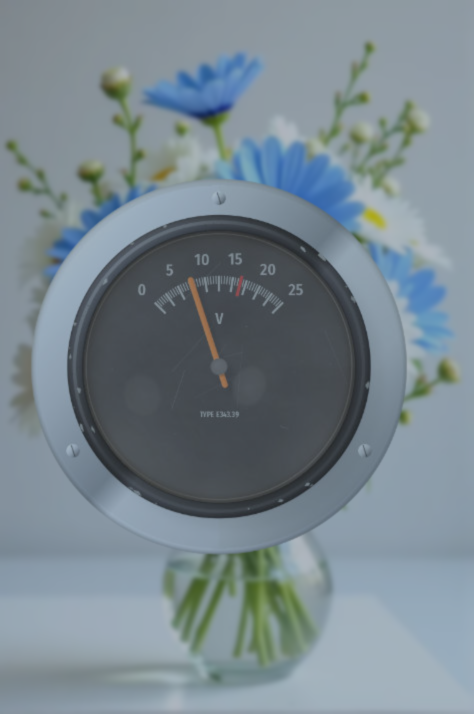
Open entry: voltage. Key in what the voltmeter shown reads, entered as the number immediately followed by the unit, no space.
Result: 7.5V
